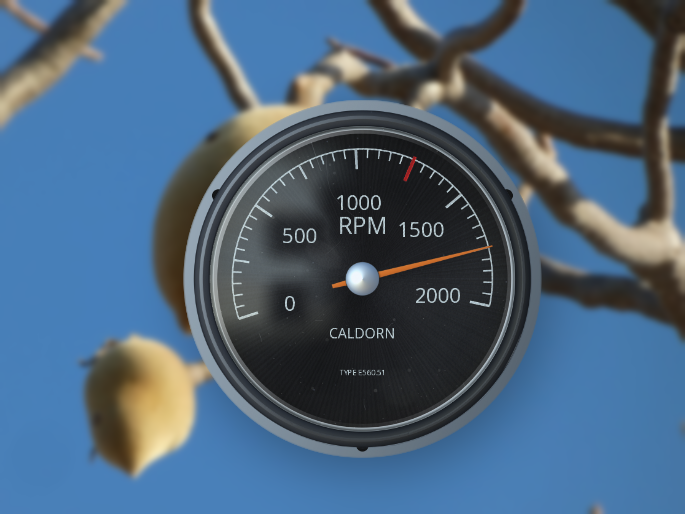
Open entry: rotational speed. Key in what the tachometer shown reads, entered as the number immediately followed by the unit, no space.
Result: 1750rpm
